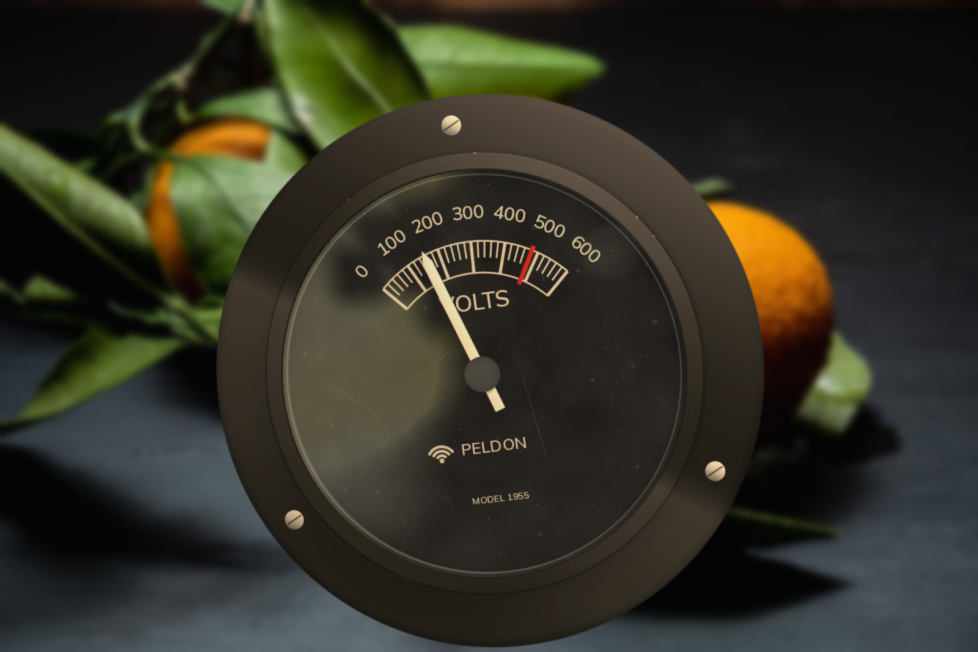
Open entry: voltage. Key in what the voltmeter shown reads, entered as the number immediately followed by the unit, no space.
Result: 160V
